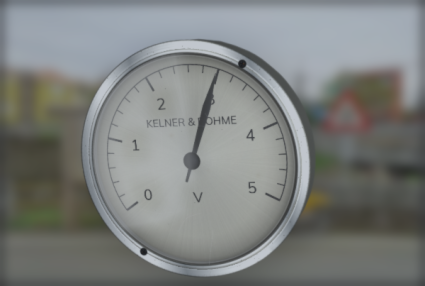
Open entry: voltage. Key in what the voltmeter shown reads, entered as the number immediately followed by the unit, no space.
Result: 3V
